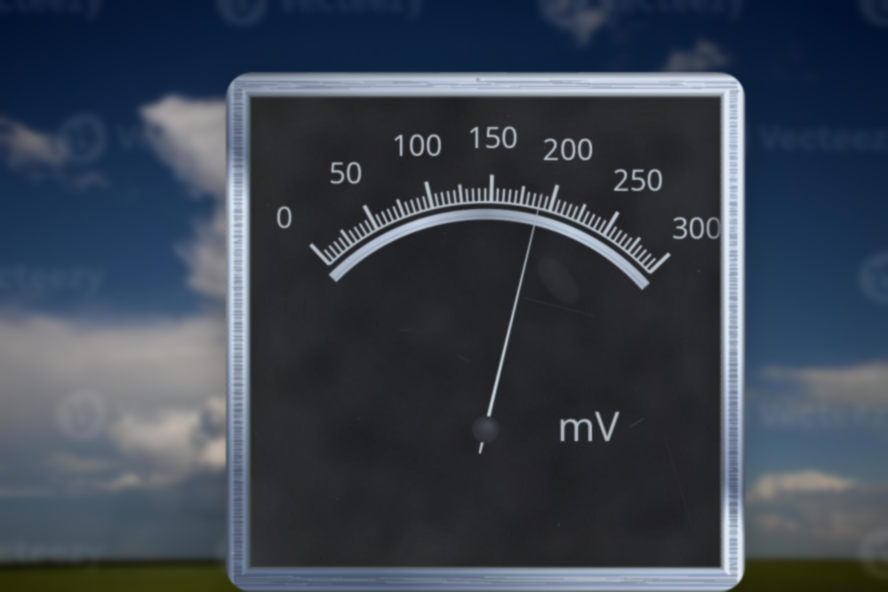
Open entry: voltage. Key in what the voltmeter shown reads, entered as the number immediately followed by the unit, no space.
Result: 190mV
